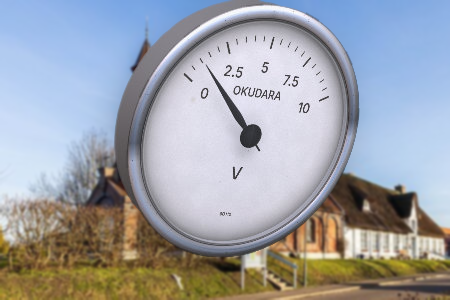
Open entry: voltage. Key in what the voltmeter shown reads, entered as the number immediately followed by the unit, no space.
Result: 1V
